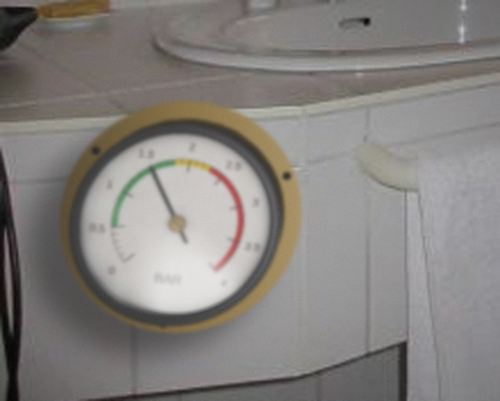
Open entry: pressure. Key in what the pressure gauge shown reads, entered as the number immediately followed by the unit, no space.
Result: 1.5bar
